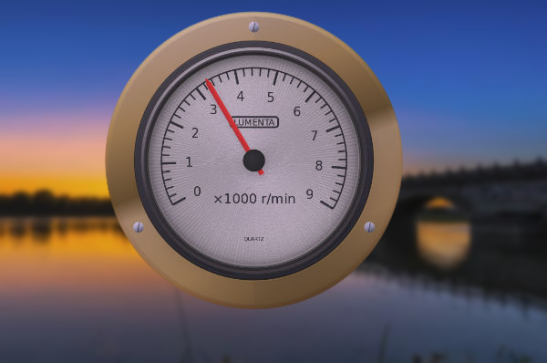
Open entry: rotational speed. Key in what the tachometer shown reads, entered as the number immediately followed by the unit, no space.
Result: 3300rpm
